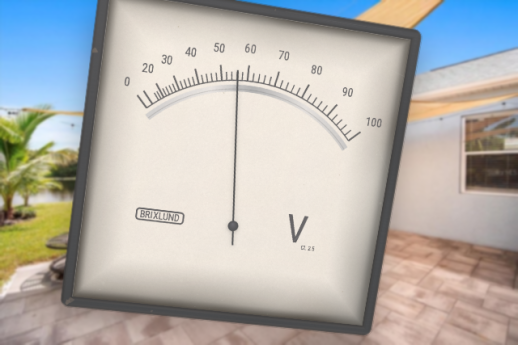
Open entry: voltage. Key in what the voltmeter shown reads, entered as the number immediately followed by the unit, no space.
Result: 56V
